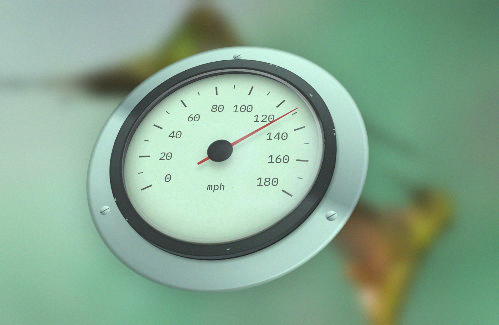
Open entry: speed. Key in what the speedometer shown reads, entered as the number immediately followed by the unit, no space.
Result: 130mph
